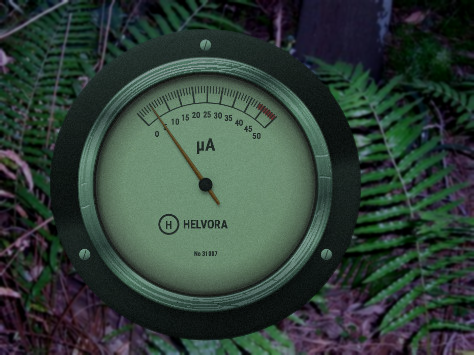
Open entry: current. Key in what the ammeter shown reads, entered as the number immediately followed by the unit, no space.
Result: 5µA
